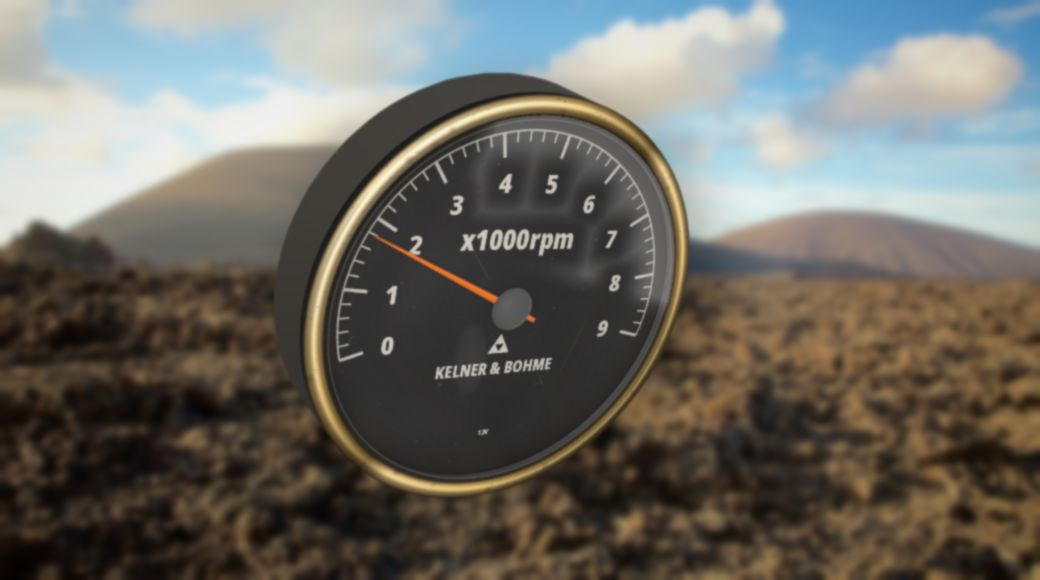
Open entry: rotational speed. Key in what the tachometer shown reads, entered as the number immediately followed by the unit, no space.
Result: 1800rpm
